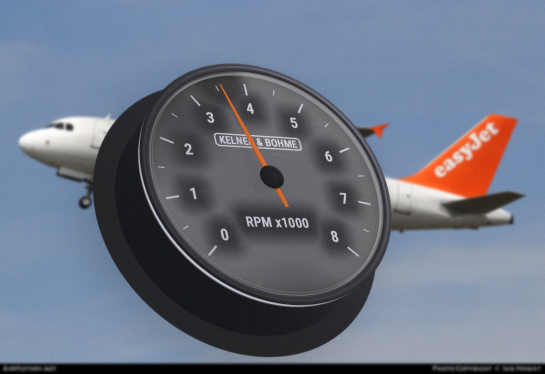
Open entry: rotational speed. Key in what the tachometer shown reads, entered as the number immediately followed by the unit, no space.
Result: 3500rpm
